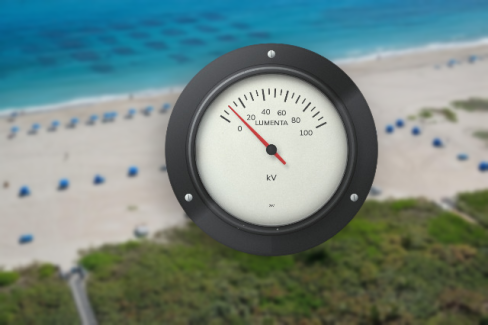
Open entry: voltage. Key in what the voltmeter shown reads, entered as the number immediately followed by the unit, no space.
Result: 10kV
